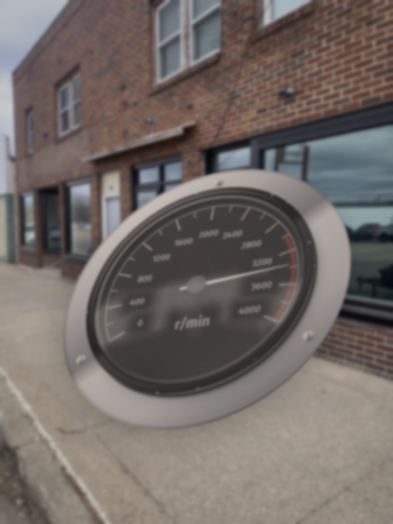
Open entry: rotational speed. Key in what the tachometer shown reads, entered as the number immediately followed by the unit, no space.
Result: 3400rpm
